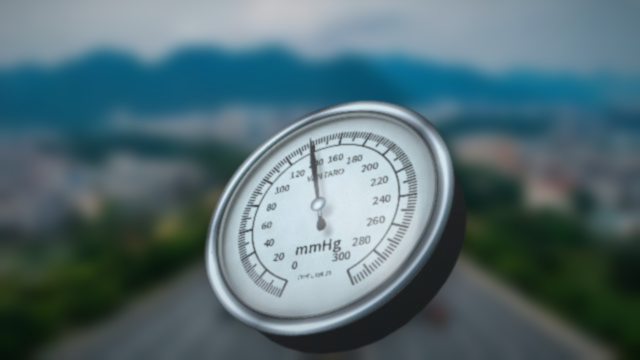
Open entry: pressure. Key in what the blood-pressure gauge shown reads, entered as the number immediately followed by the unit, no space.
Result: 140mmHg
